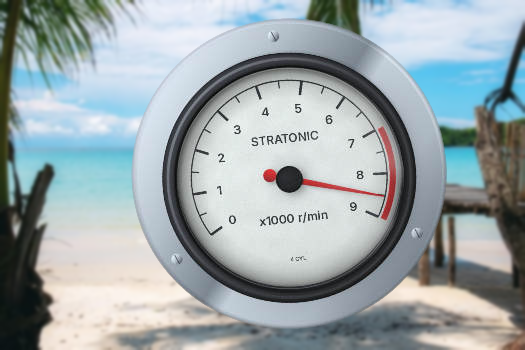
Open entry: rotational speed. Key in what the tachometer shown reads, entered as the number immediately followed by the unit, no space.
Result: 8500rpm
